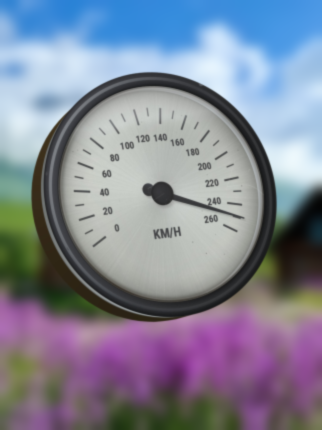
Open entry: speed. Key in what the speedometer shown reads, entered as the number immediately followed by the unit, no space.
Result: 250km/h
